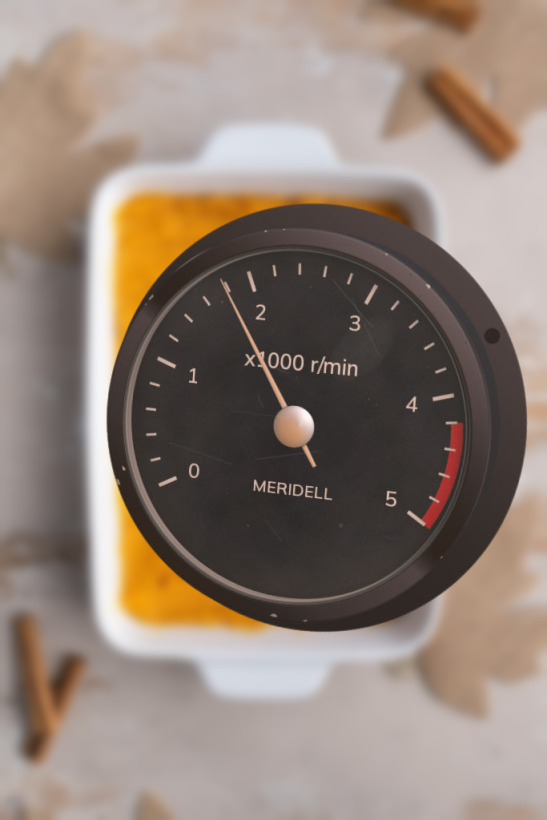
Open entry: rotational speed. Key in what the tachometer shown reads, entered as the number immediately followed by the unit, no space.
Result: 1800rpm
